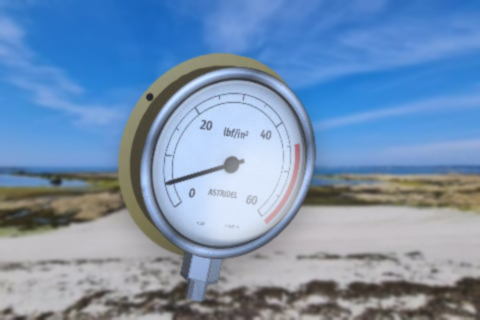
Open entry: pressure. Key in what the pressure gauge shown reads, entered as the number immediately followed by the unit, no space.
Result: 5psi
